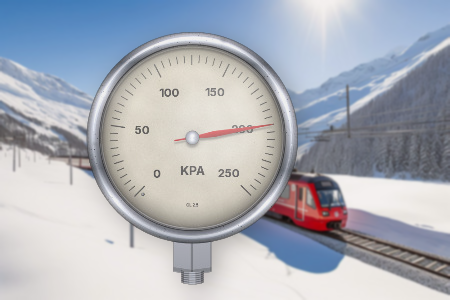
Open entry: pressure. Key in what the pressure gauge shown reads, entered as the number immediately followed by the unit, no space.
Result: 200kPa
